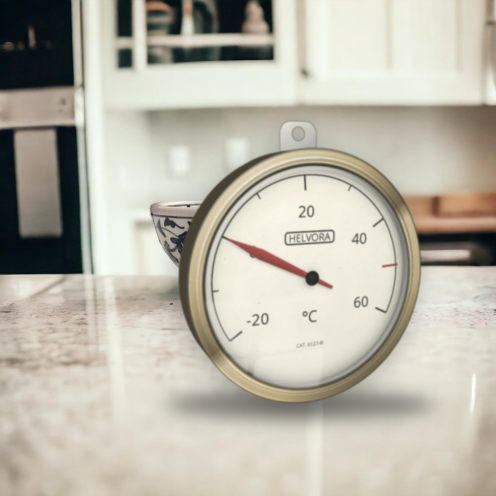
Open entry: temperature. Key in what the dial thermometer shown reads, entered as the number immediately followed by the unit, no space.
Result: 0°C
